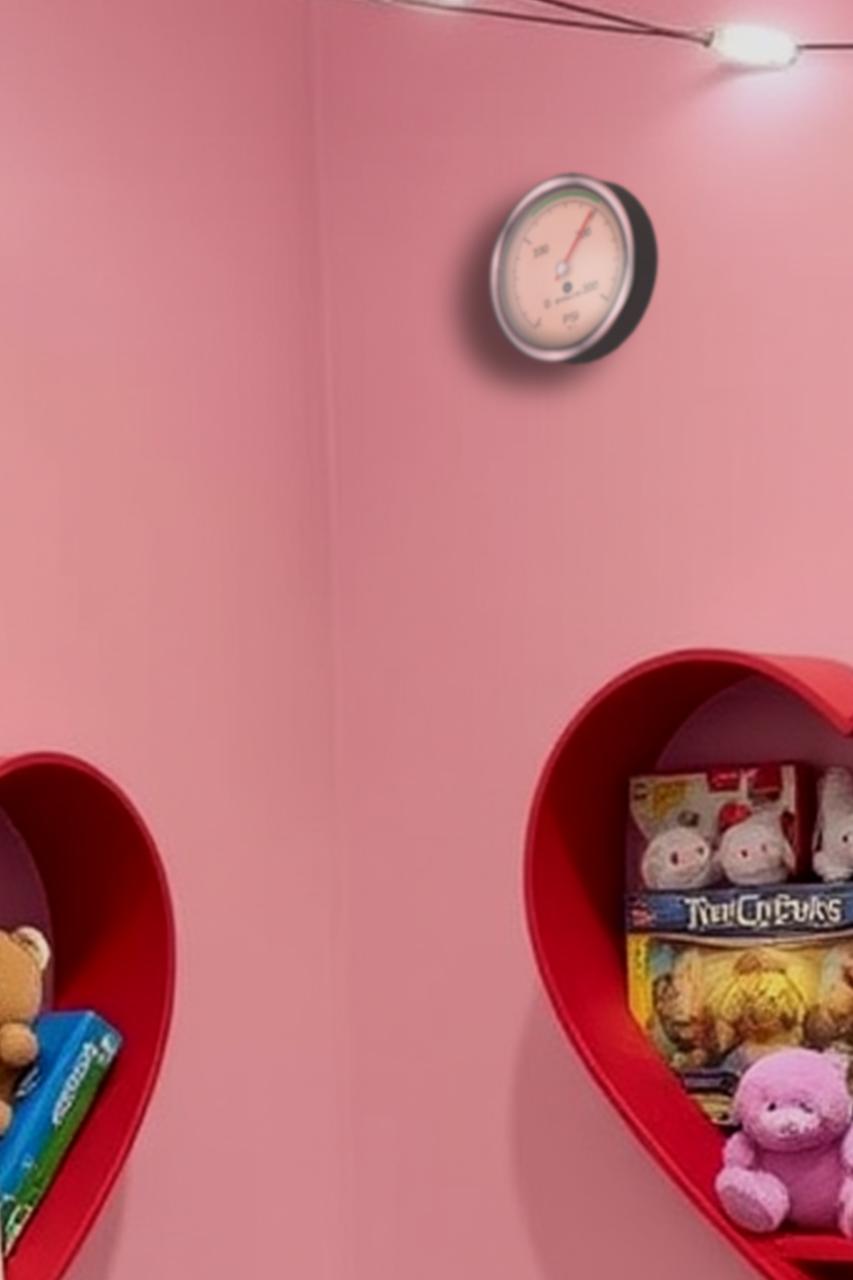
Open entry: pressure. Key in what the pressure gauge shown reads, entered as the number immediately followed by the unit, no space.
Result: 200psi
